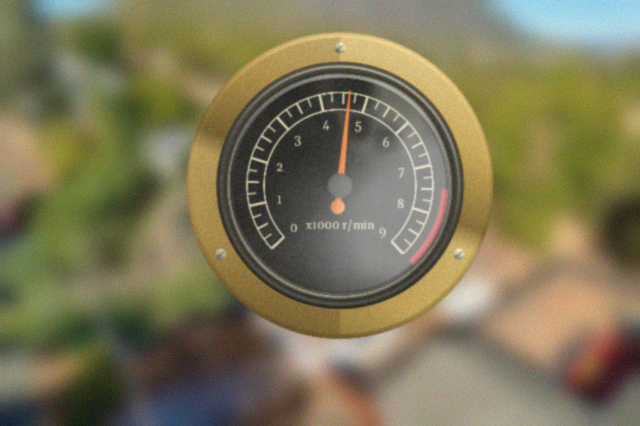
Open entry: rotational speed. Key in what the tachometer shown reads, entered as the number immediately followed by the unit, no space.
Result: 4625rpm
